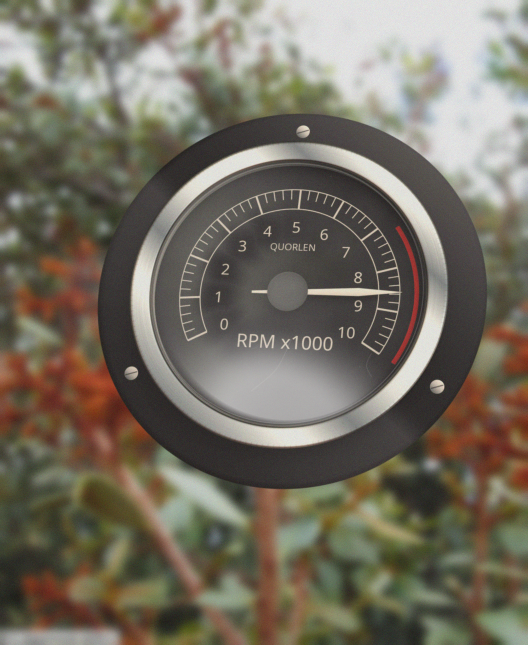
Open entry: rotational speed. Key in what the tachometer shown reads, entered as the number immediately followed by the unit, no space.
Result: 8600rpm
